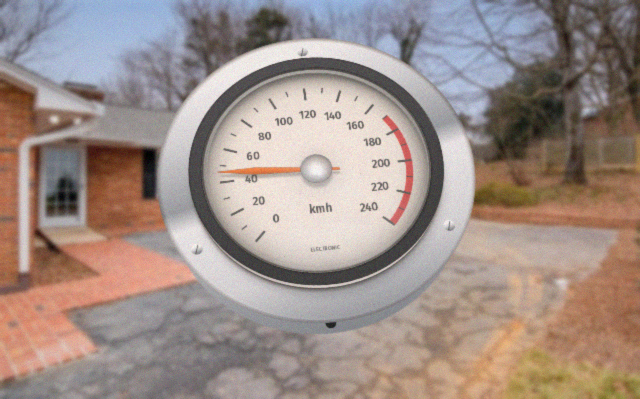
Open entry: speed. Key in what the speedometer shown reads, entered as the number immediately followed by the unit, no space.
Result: 45km/h
